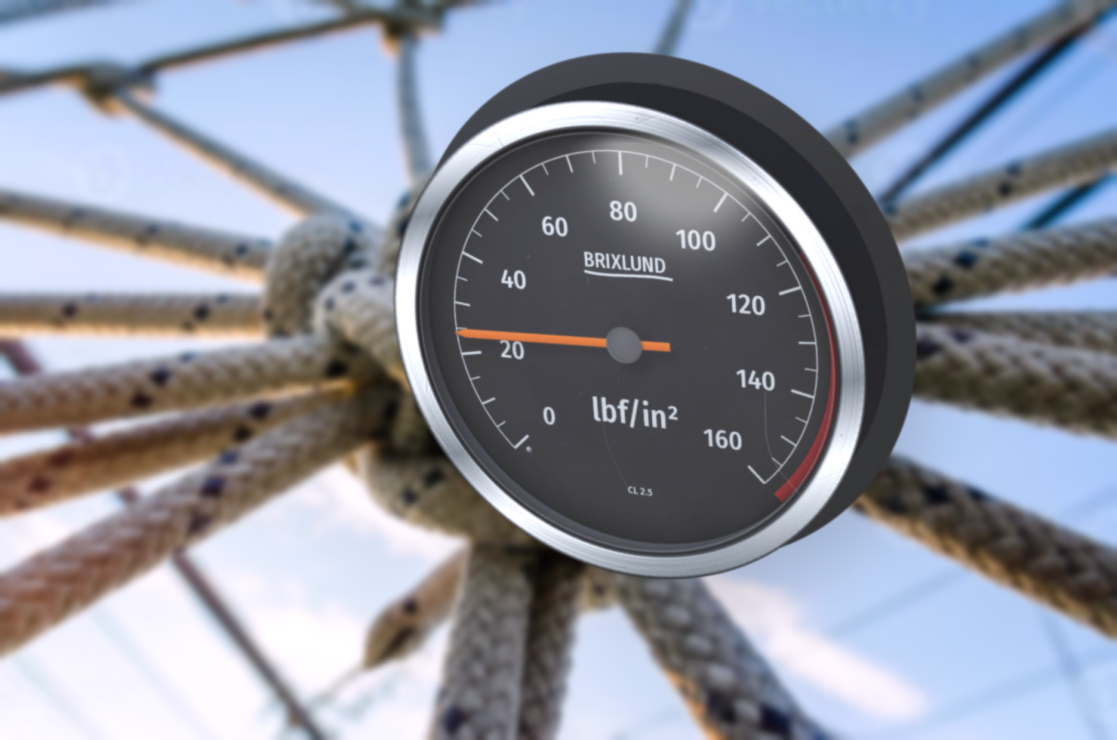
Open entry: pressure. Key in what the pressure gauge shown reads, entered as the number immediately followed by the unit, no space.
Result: 25psi
